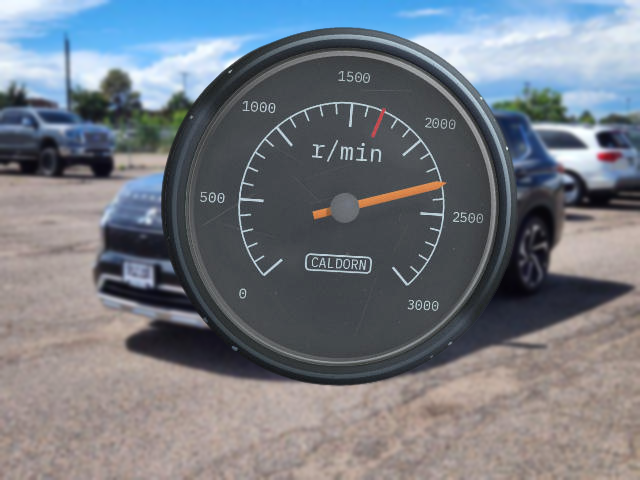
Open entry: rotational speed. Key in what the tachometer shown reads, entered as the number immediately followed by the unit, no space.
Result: 2300rpm
